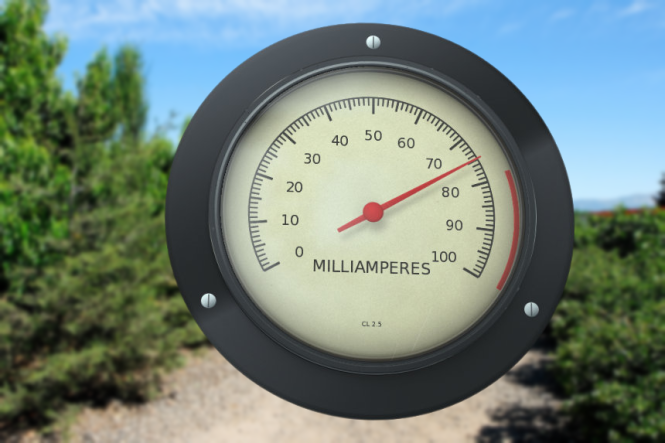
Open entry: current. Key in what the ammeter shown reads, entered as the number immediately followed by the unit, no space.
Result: 75mA
